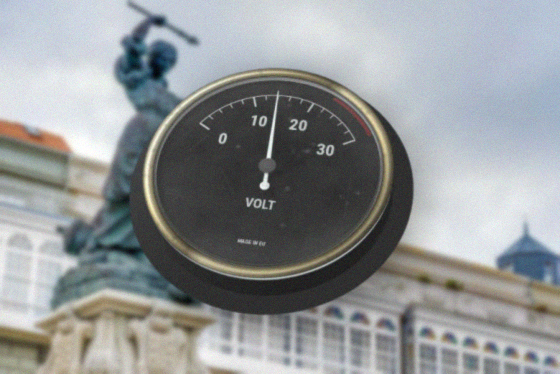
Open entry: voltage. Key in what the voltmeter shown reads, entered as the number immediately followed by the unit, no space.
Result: 14V
